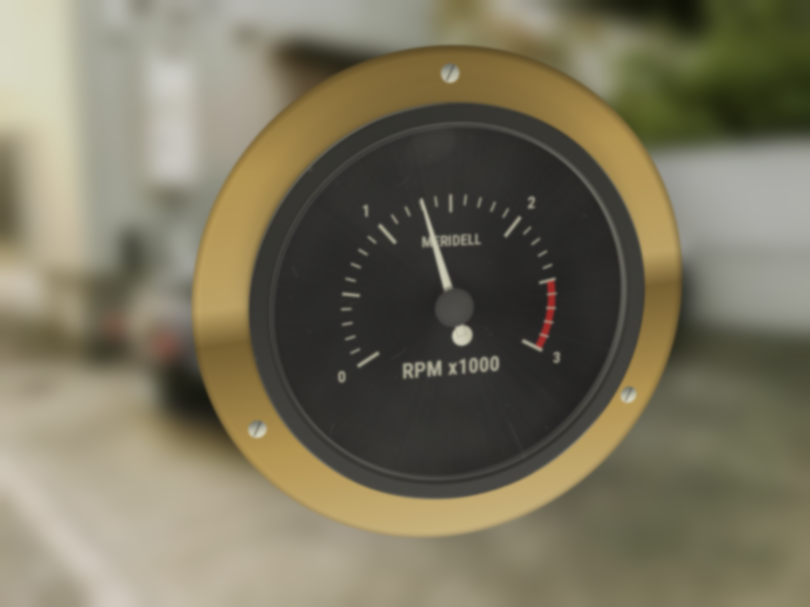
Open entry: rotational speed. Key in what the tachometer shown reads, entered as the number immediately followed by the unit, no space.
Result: 1300rpm
